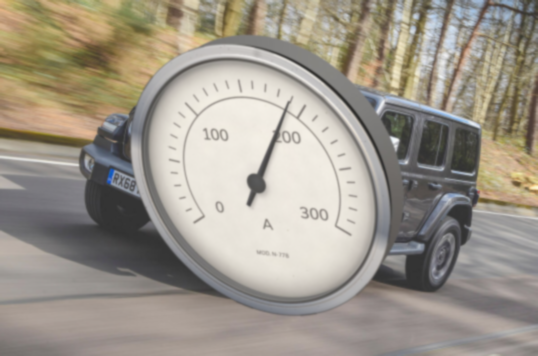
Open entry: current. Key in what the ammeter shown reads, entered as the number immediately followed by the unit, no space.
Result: 190A
